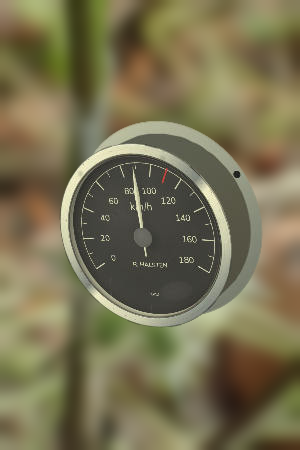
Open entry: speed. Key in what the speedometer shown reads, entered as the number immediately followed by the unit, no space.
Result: 90km/h
